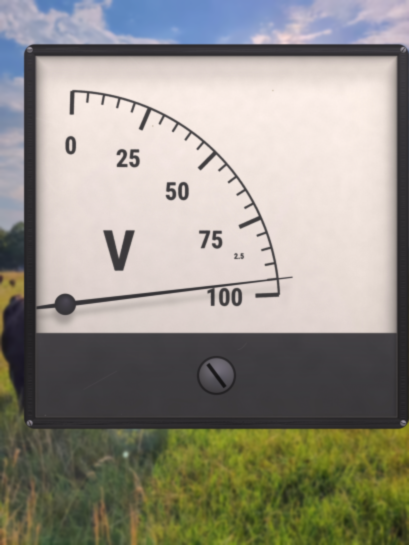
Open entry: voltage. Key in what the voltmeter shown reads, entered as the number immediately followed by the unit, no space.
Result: 95V
